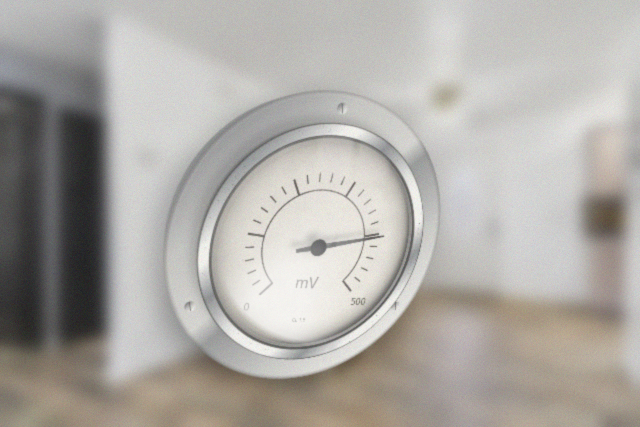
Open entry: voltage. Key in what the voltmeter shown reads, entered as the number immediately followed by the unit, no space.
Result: 400mV
